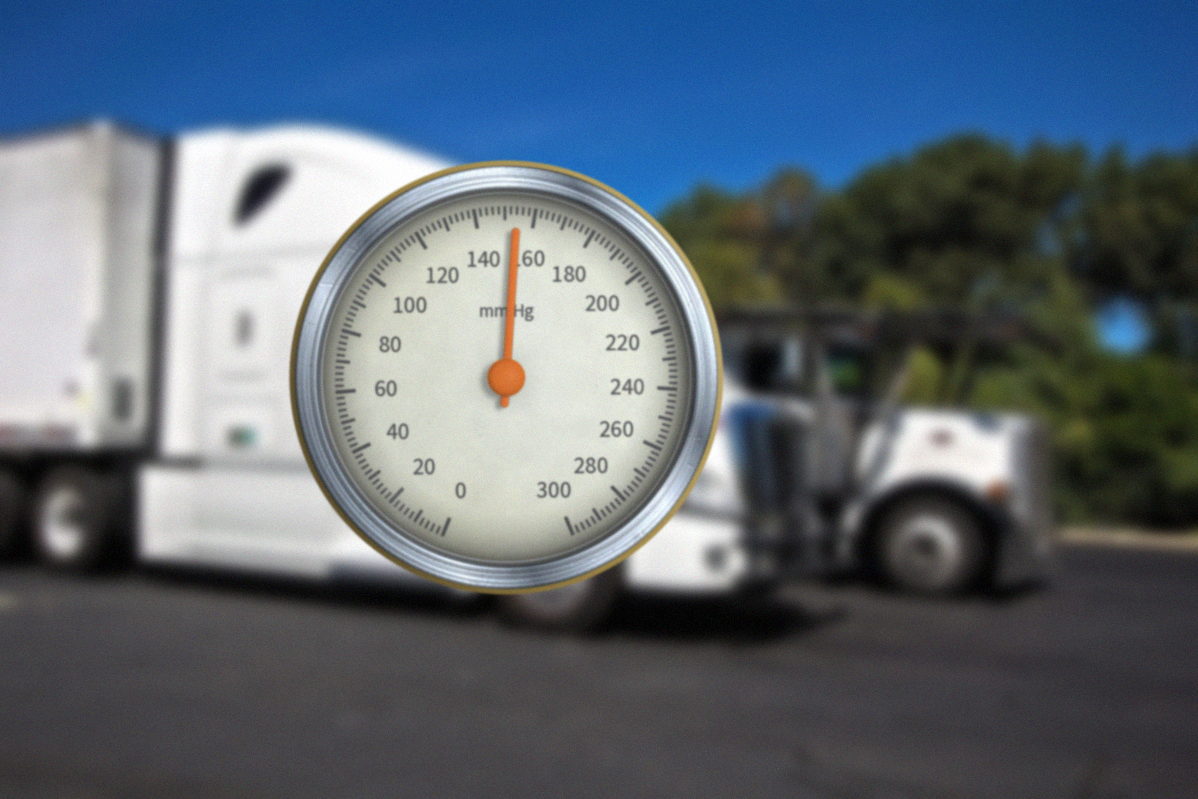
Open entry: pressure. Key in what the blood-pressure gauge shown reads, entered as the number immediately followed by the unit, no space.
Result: 154mmHg
